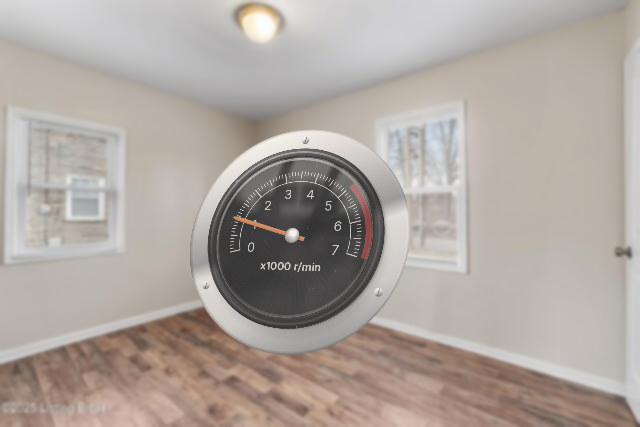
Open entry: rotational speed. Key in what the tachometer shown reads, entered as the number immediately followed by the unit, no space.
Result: 1000rpm
